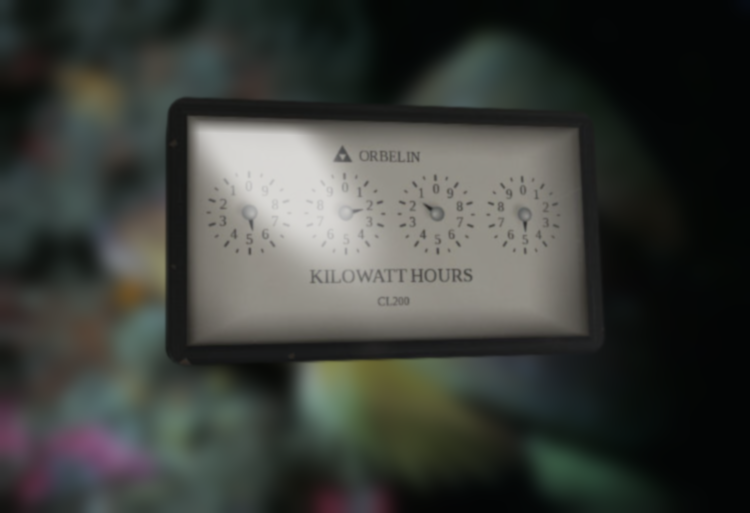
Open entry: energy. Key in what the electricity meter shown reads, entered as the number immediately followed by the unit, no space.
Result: 5215kWh
